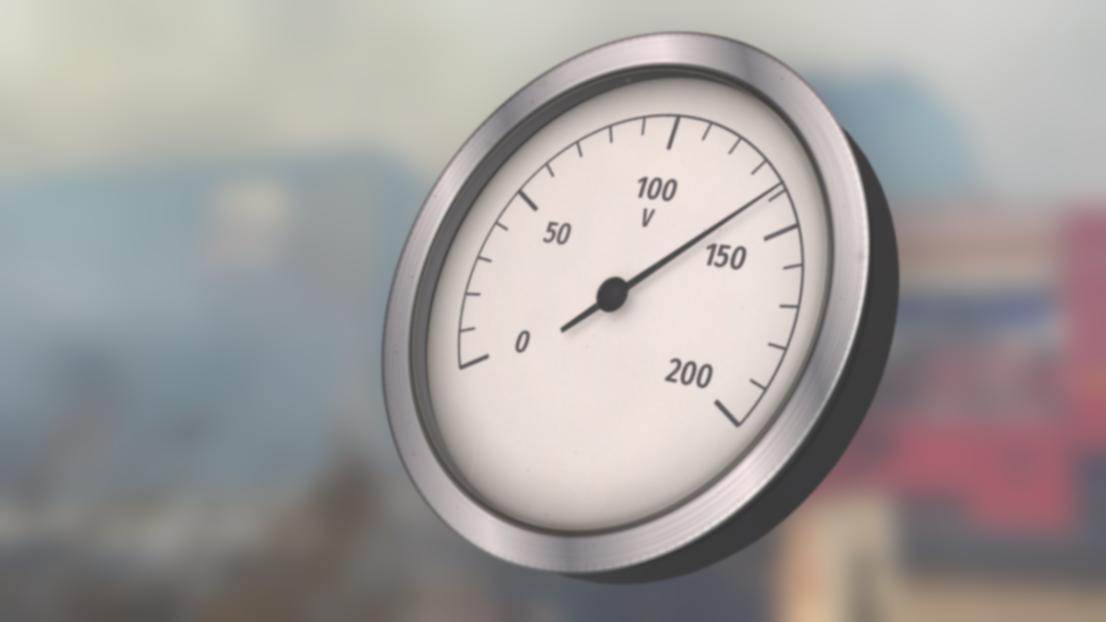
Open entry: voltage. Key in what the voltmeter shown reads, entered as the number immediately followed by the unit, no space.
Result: 140V
